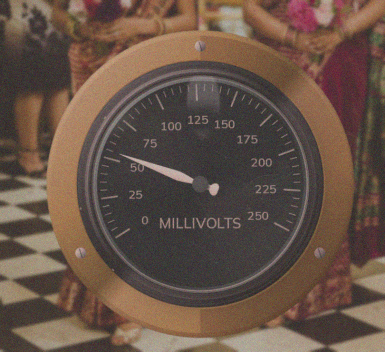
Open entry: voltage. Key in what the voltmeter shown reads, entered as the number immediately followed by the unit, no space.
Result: 55mV
